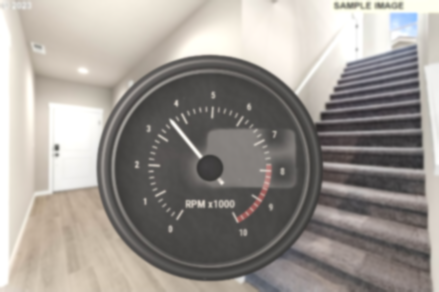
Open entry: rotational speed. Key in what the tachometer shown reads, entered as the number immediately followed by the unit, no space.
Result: 3600rpm
